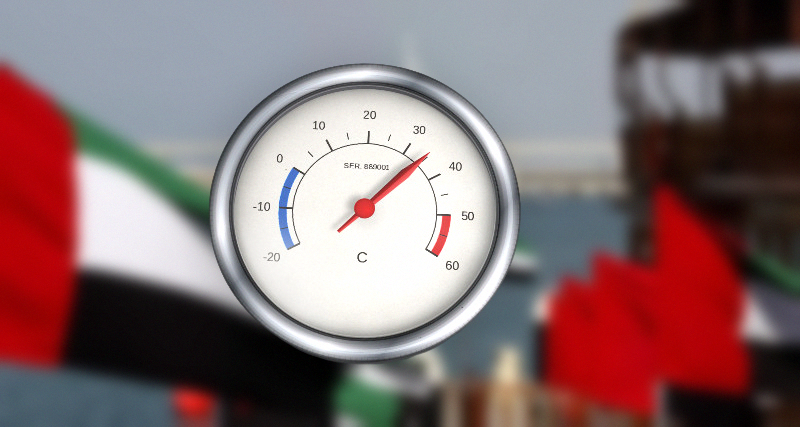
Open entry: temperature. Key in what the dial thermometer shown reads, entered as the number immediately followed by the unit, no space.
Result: 35°C
